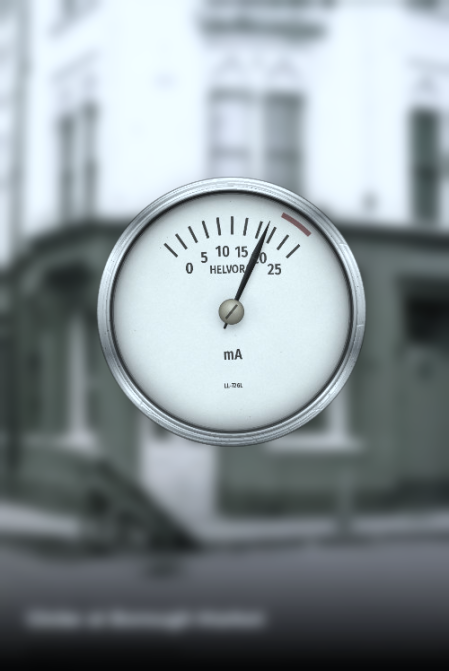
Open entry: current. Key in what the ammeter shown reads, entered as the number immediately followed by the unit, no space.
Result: 18.75mA
